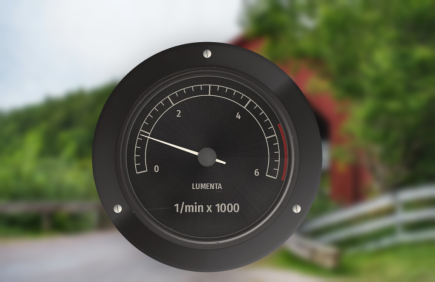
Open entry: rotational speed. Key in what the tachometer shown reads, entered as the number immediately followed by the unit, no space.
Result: 900rpm
